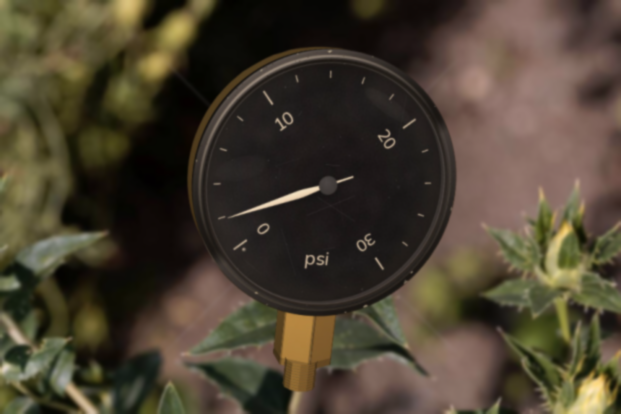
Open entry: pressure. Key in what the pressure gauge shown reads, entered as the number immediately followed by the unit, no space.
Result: 2psi
